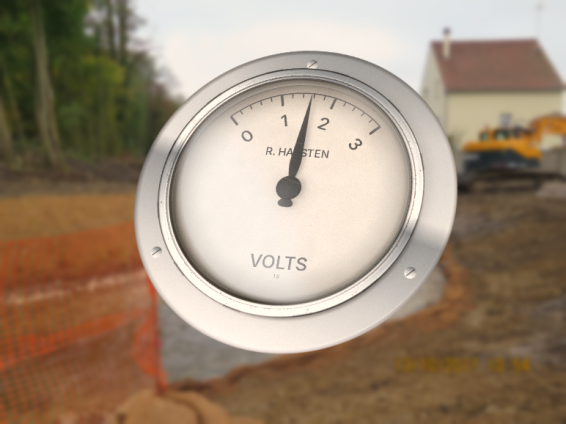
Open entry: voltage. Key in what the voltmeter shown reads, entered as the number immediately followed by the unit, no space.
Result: 1.6V
